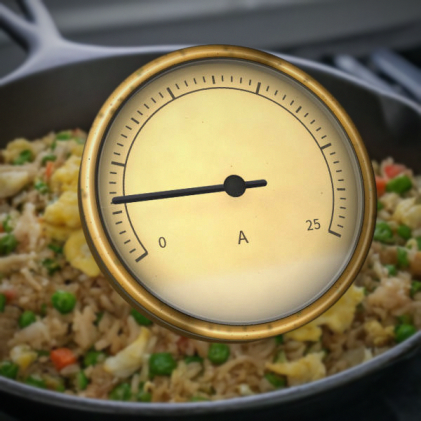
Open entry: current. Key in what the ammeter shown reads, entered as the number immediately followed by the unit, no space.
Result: 3A
